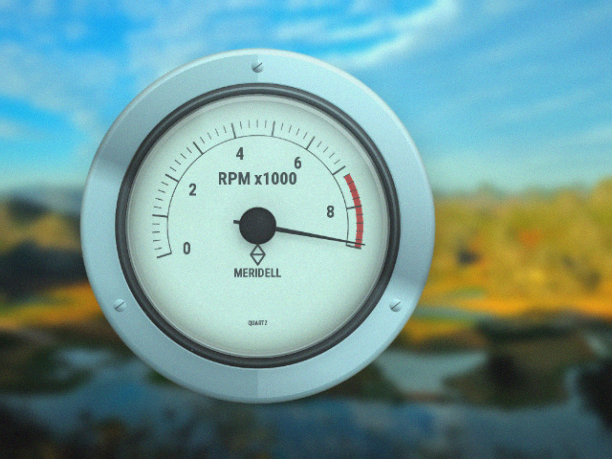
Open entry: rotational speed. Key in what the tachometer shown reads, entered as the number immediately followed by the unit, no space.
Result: 8900rpm
